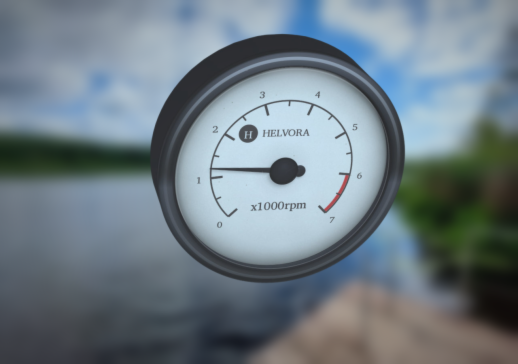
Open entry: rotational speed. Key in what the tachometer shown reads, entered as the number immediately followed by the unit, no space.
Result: 1250rpm
